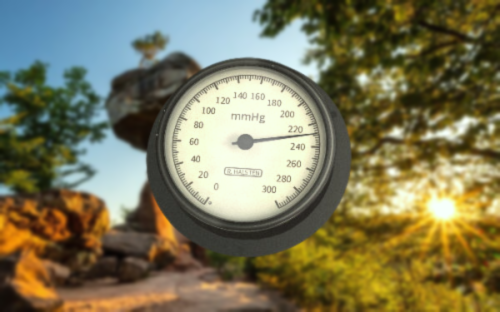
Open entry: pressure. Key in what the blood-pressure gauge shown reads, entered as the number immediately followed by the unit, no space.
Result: 230mmHg
